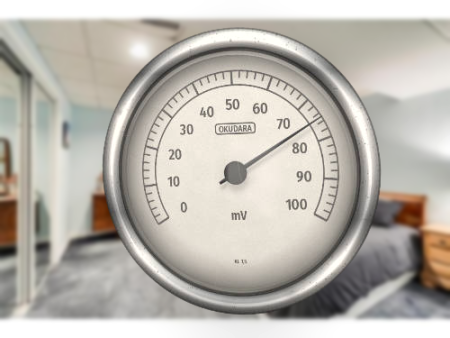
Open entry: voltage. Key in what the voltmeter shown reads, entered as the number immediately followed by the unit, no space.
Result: 75mV
